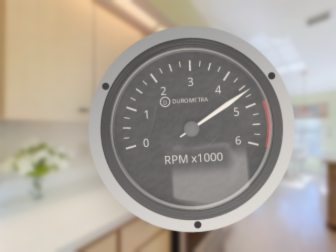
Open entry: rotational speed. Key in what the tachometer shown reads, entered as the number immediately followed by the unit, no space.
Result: 4625rpm
